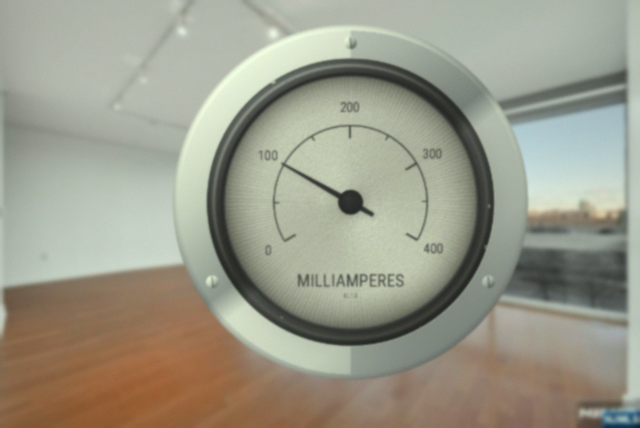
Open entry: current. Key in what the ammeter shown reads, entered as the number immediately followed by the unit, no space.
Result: 100mA
